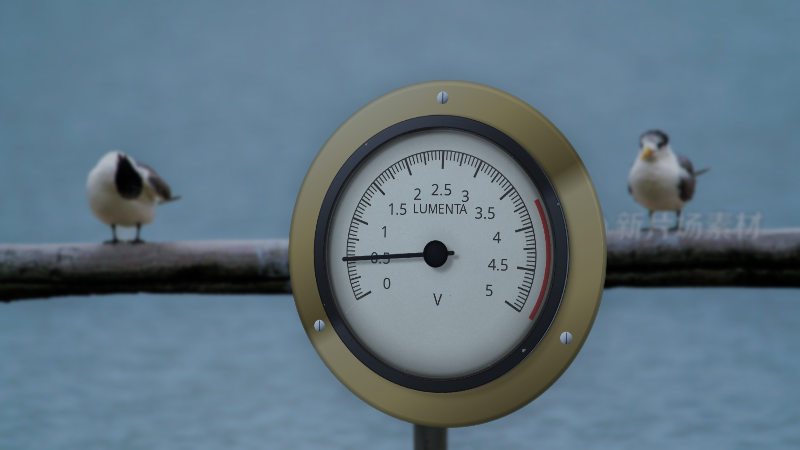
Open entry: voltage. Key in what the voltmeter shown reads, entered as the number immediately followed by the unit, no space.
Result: 0.5V
